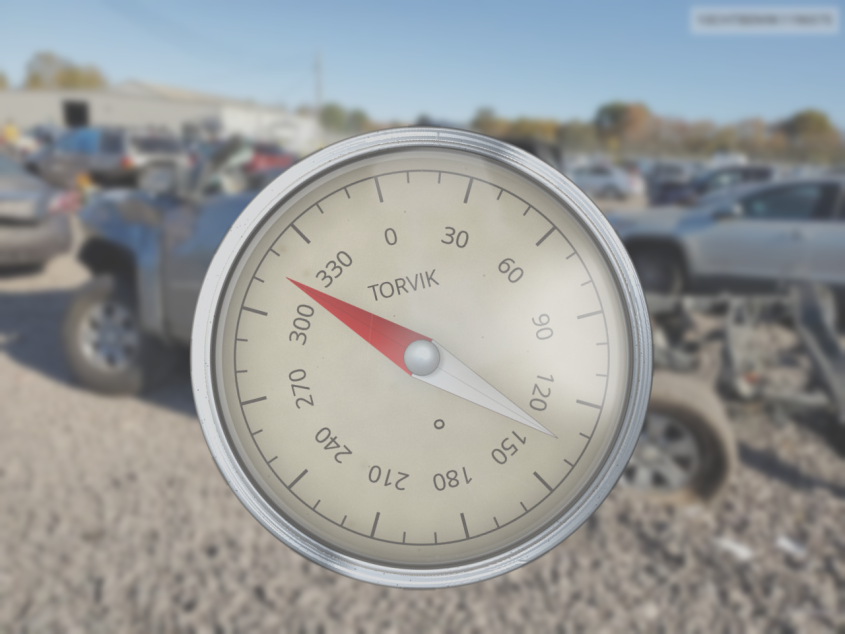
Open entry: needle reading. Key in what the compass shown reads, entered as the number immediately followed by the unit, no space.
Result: 315°
